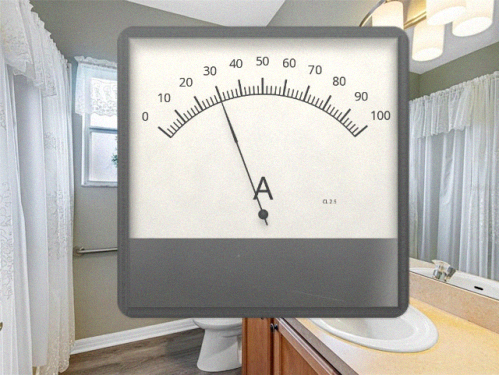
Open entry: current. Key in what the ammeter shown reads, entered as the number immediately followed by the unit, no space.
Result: 30A
